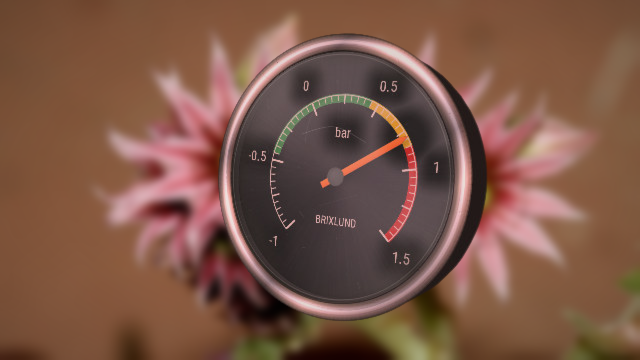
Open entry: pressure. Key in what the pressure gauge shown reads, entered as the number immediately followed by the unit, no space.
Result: 0.8bar
